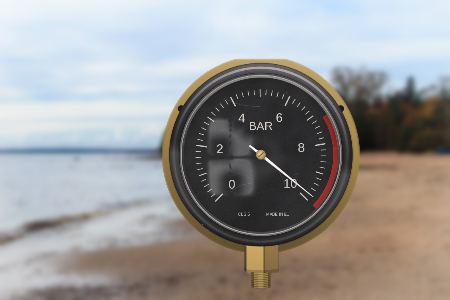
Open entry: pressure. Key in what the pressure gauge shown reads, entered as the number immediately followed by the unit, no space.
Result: 9.8bar
